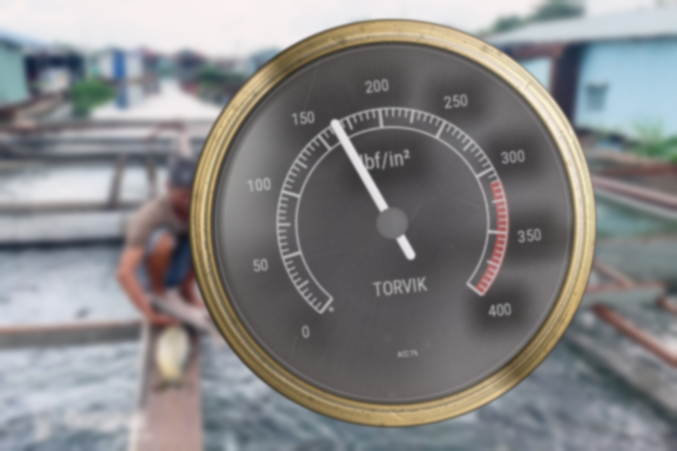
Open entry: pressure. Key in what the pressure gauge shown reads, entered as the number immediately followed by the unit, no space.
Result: 165psi
